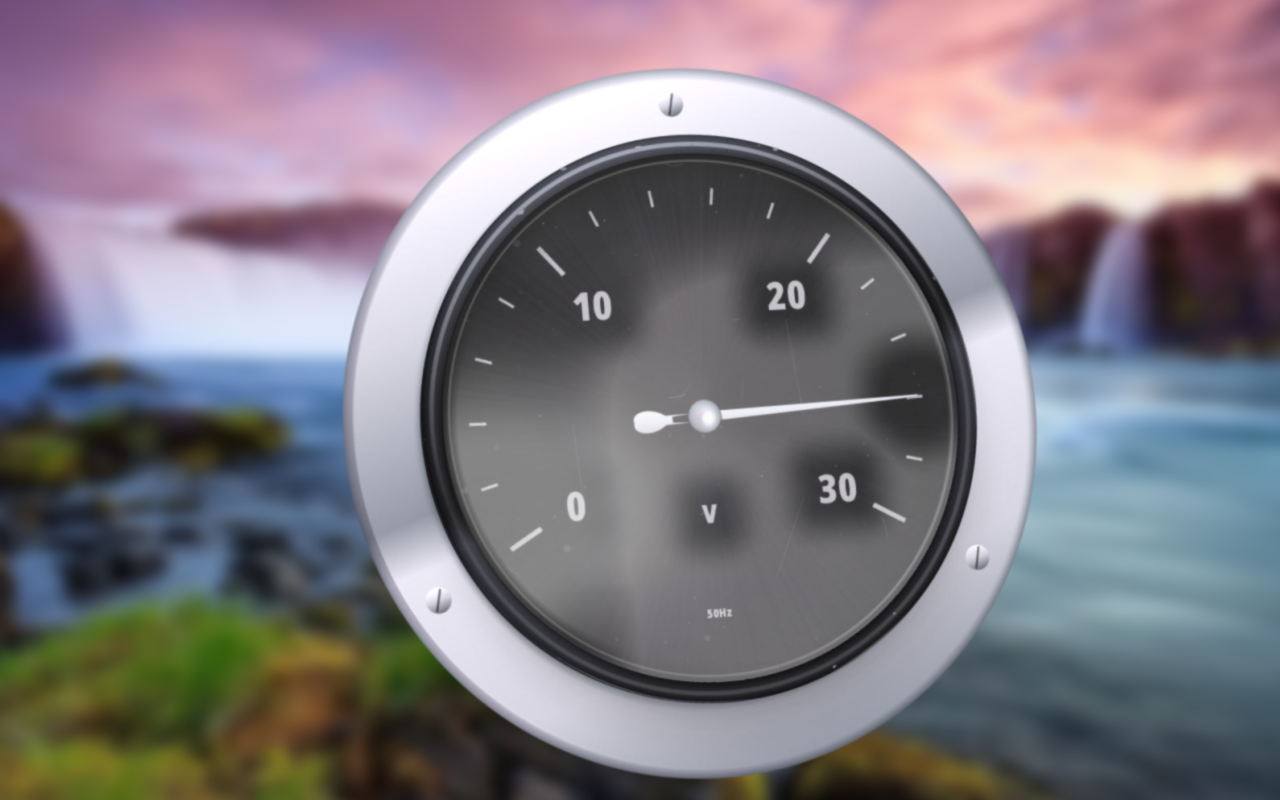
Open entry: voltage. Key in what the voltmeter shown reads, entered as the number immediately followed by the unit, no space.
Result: 26V
